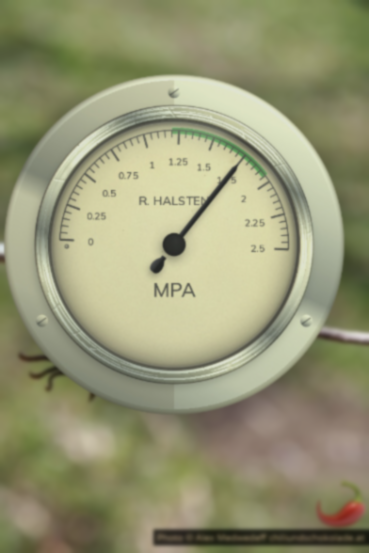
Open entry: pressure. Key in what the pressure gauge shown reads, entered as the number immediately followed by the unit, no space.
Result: 1.75MPa
